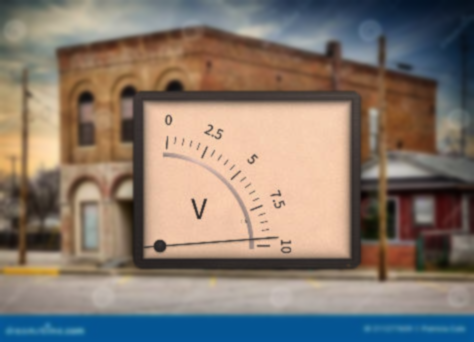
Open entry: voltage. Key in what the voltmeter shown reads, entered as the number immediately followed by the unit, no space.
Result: 9.5V
